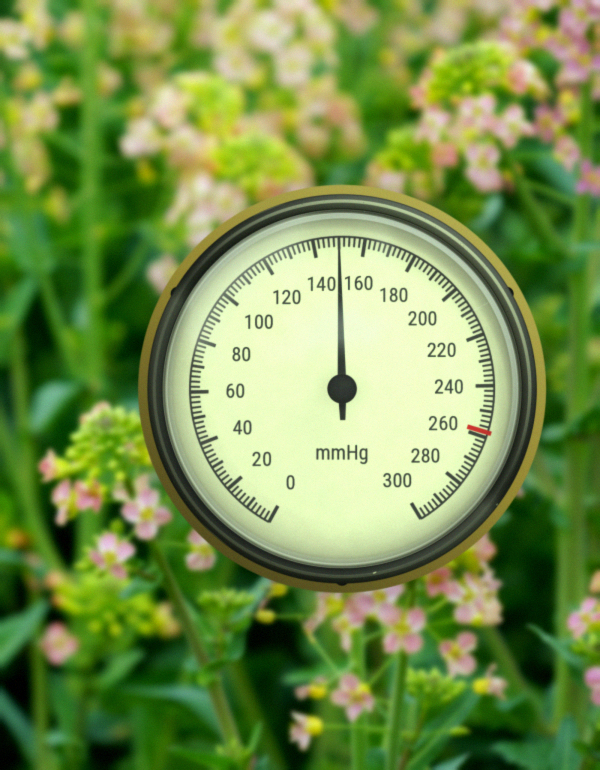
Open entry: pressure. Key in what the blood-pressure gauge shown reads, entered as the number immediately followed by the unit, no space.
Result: 150mmHg
